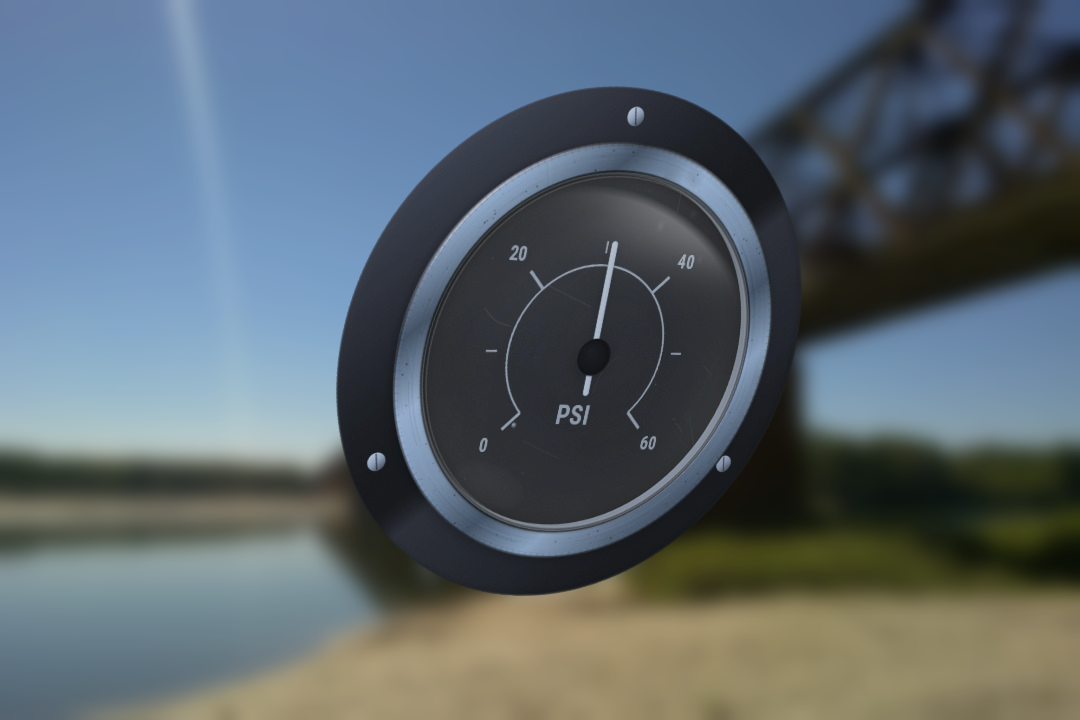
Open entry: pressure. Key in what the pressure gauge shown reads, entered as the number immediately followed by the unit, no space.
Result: 30psi
